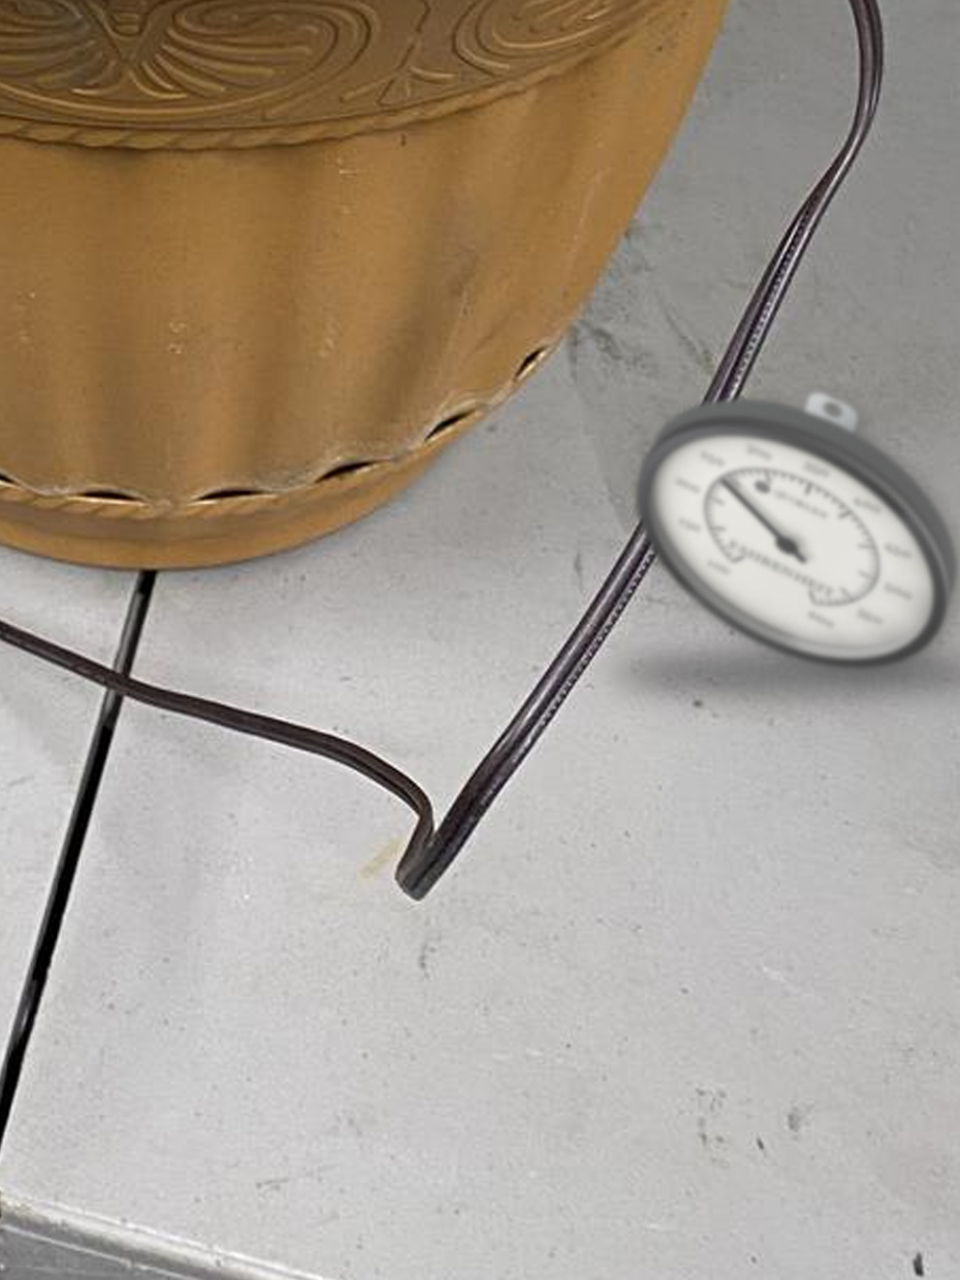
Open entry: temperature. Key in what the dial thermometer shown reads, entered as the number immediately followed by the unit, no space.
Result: 250°F
